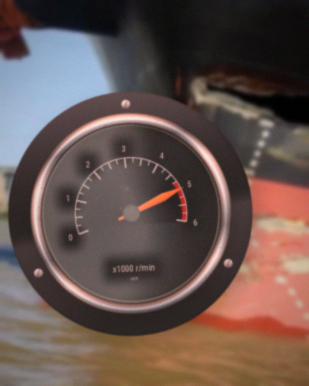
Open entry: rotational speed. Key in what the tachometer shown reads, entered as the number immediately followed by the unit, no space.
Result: 5000rpm
